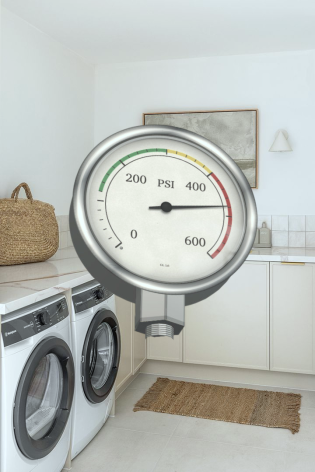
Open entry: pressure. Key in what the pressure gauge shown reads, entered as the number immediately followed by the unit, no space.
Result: 480psi
